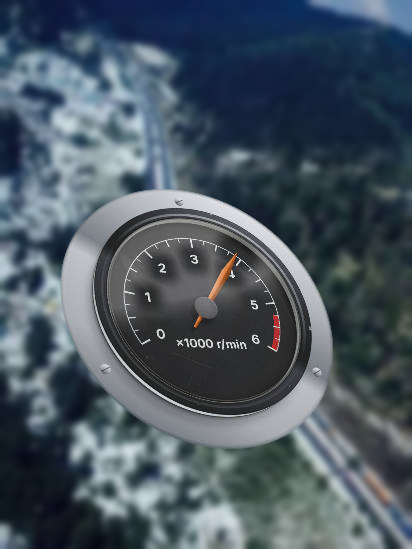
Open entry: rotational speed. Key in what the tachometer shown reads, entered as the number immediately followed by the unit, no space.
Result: 3875rpm
